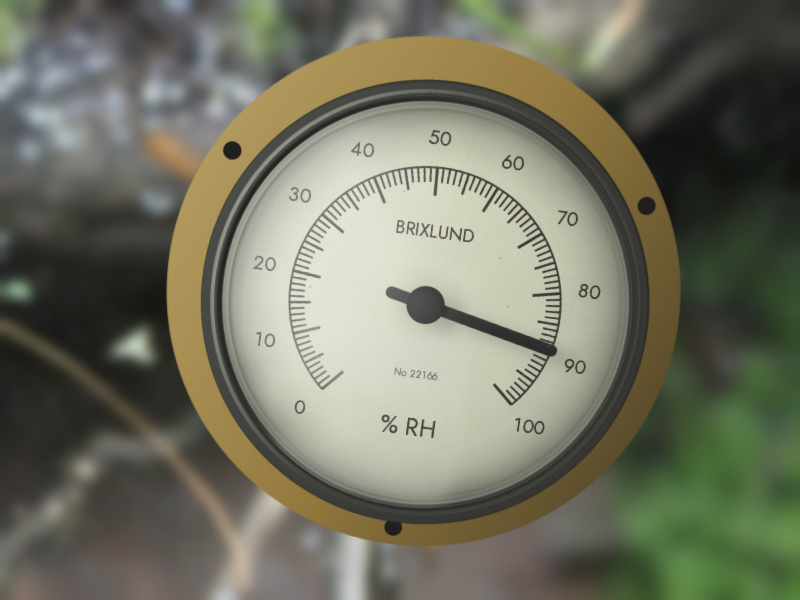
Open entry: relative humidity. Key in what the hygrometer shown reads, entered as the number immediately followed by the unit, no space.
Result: 89%
